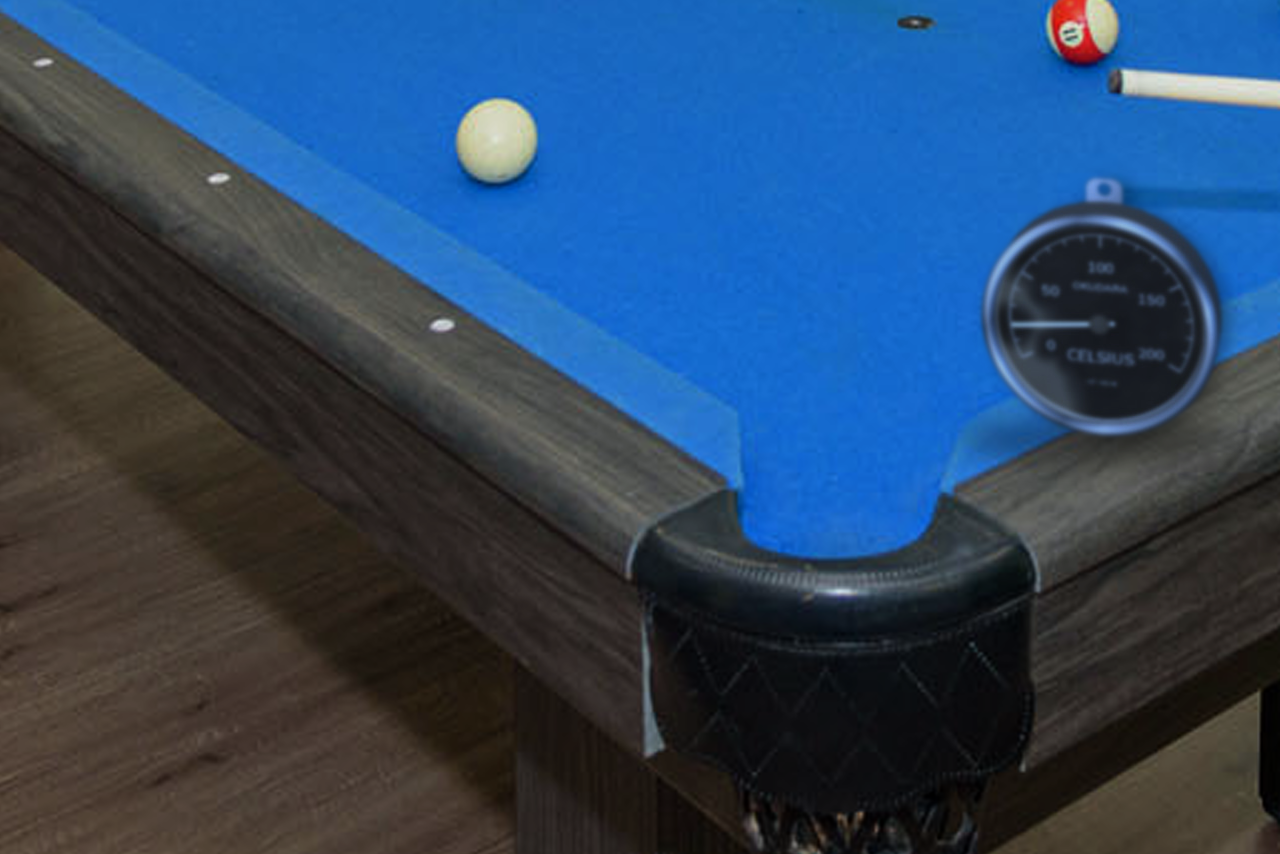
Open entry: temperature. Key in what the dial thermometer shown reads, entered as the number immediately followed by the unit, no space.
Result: 20°C
